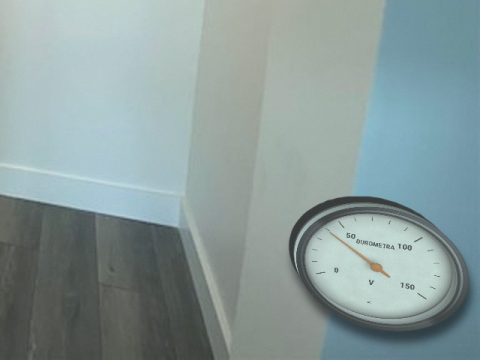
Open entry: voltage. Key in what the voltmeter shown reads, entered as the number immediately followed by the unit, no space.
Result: 40V
